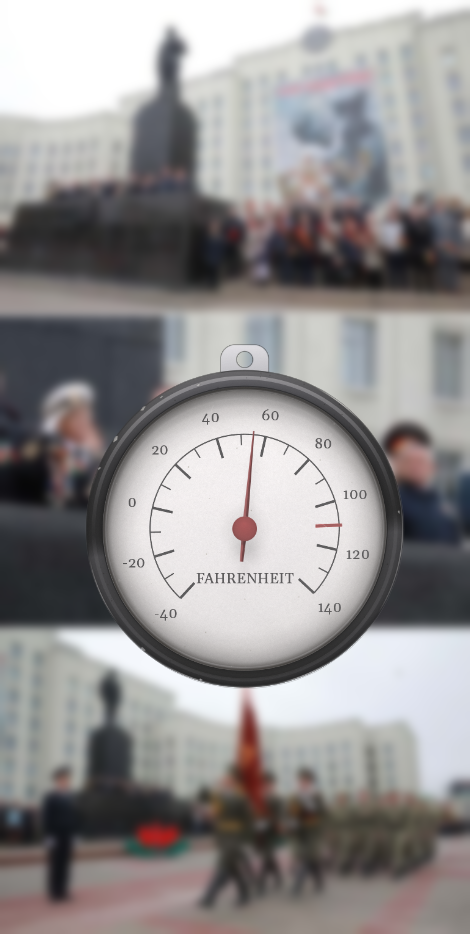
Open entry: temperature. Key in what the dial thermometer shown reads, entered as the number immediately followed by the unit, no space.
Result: 55°F
